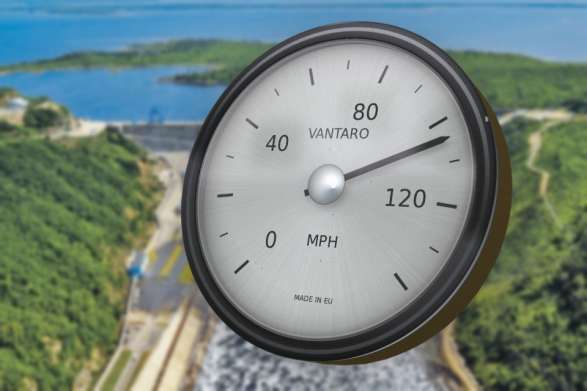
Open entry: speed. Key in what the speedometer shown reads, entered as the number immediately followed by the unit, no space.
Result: 105mph
